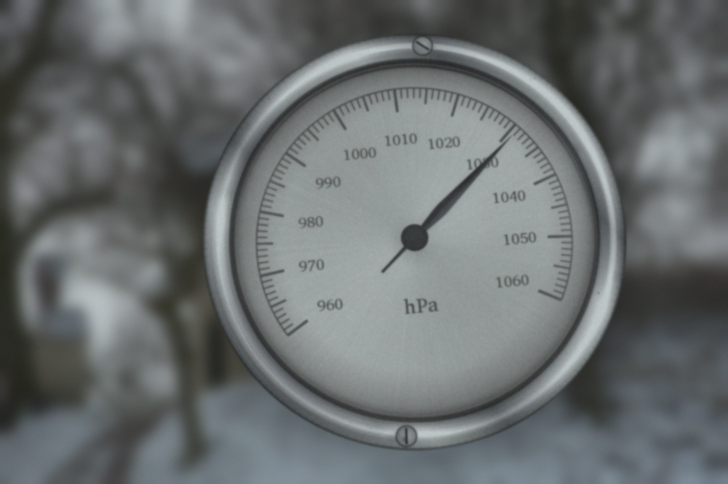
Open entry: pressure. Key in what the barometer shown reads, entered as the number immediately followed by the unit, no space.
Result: 1031hPa
